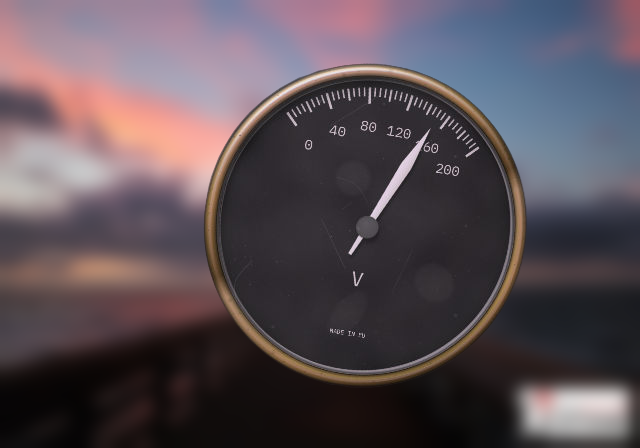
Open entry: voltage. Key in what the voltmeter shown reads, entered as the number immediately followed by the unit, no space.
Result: 150V
